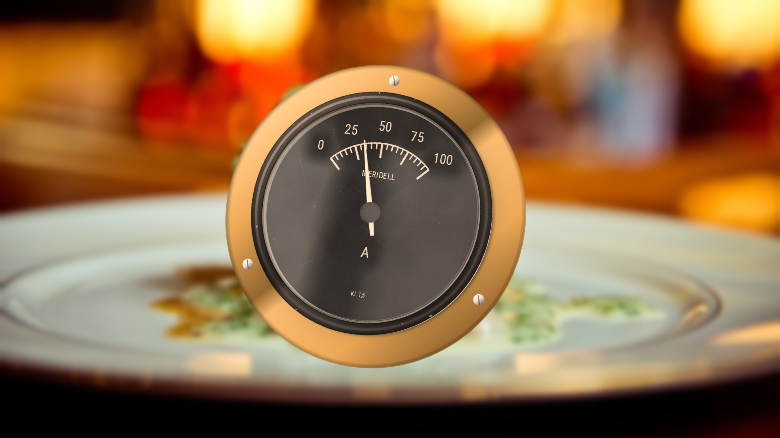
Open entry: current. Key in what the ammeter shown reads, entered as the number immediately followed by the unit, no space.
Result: 35A
